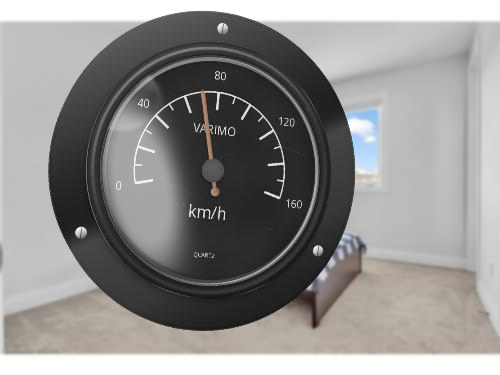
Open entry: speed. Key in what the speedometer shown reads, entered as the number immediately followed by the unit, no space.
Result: 70km/h
